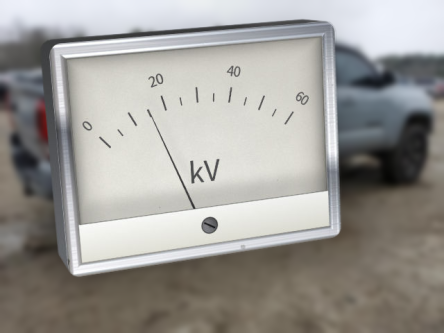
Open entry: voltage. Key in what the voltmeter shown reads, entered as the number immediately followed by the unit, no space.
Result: 15kV
